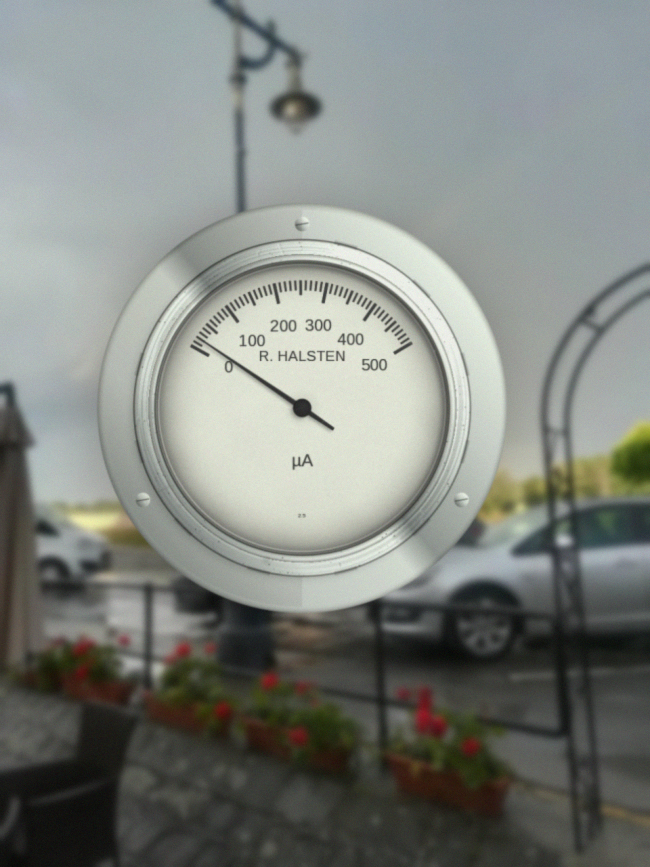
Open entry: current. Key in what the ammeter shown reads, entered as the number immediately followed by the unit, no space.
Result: 20µA
